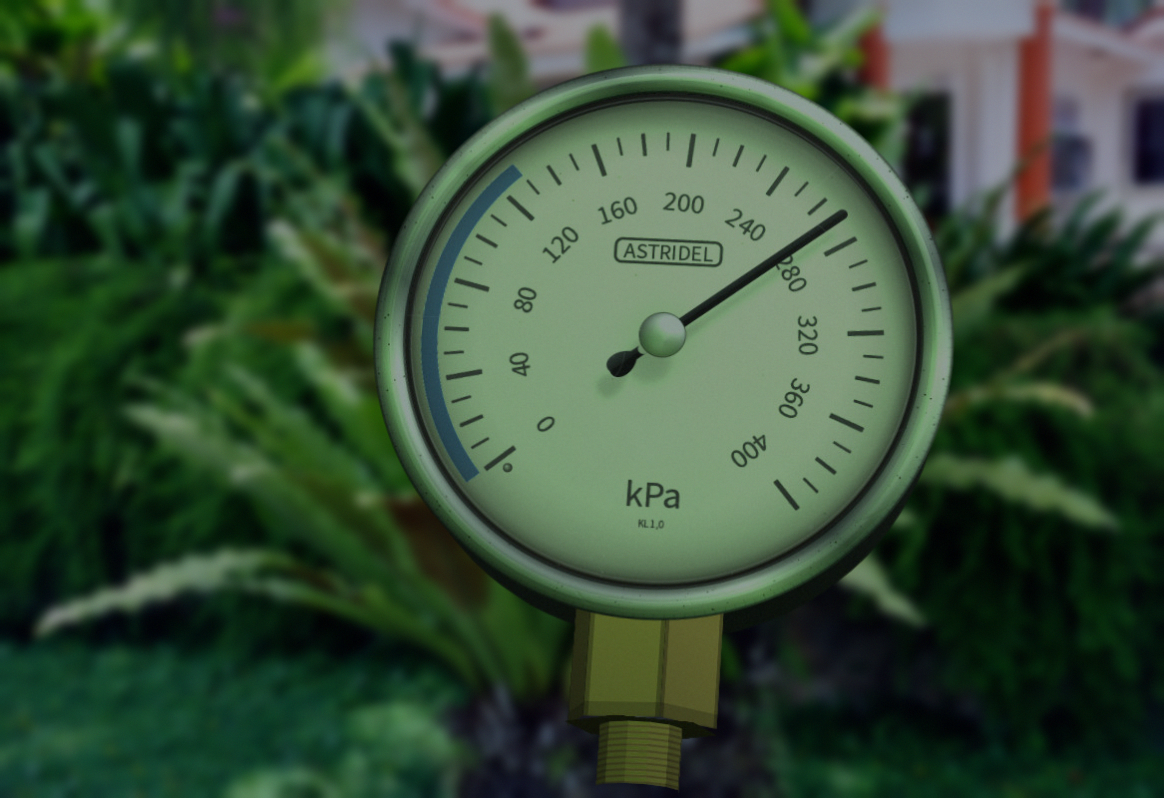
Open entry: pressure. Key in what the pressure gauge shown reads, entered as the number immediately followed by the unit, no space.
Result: 270kPa
